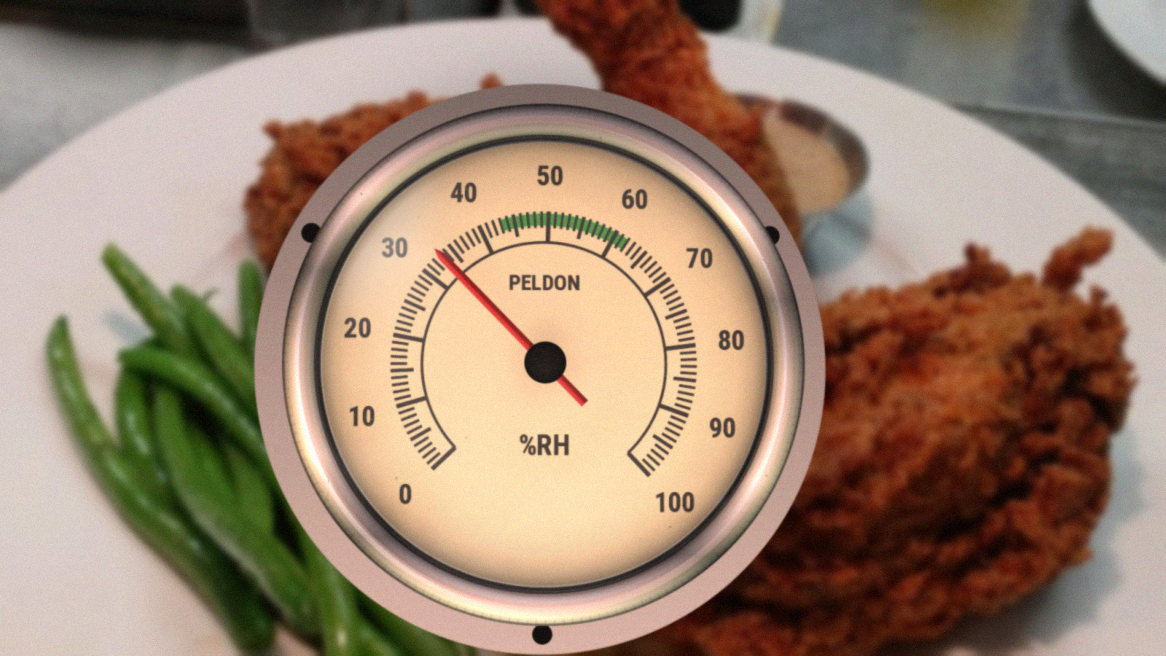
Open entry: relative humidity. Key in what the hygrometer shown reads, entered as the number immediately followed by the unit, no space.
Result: 33%
